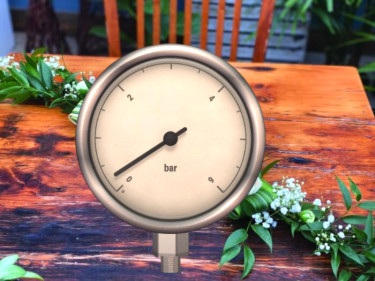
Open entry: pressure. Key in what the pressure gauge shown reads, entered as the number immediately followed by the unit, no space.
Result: 0.25bar
